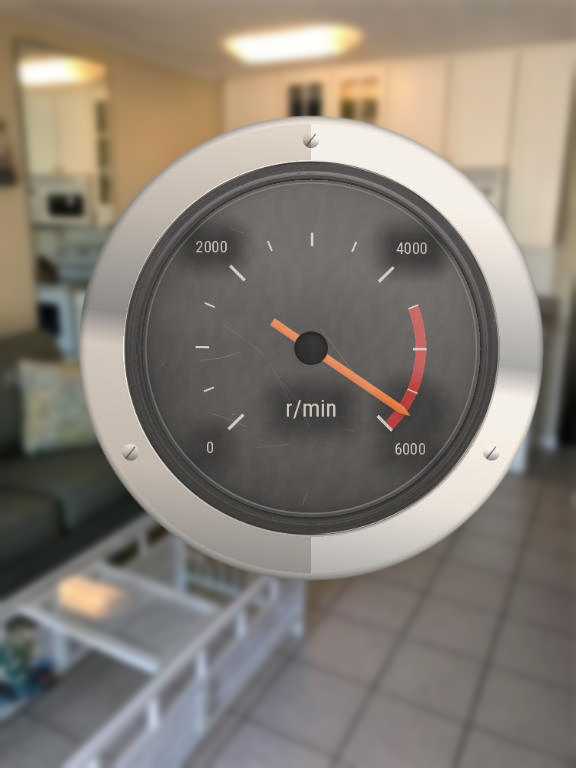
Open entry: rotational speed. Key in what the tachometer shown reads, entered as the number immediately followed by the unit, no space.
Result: 5750rpm
